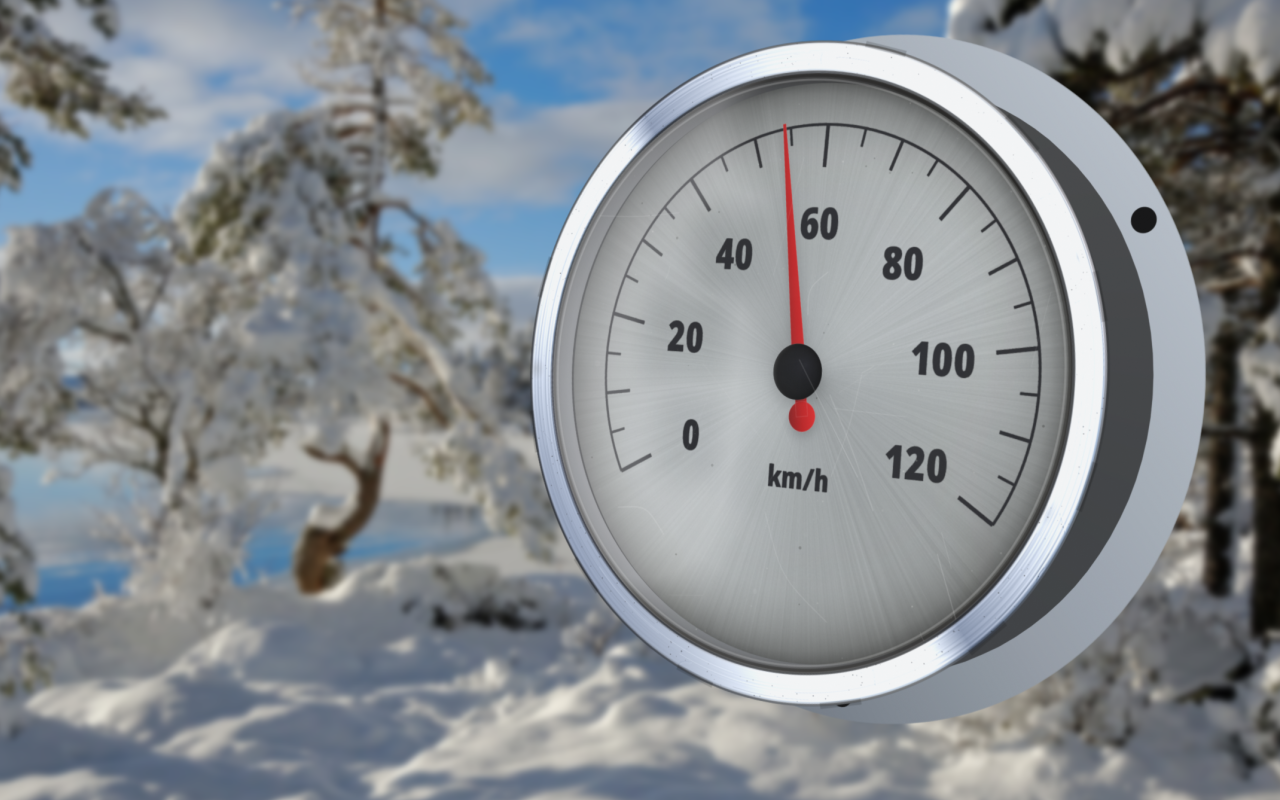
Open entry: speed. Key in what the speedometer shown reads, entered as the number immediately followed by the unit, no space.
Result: 55km/h
